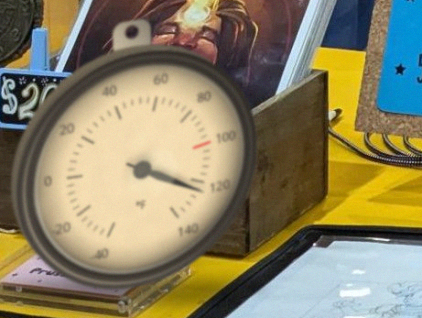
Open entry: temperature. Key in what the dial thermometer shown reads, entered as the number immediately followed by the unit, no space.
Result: 124°F
